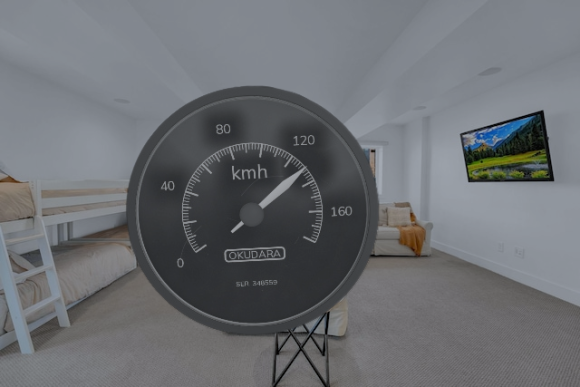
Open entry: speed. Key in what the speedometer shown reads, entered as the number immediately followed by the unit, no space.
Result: 130km/h
